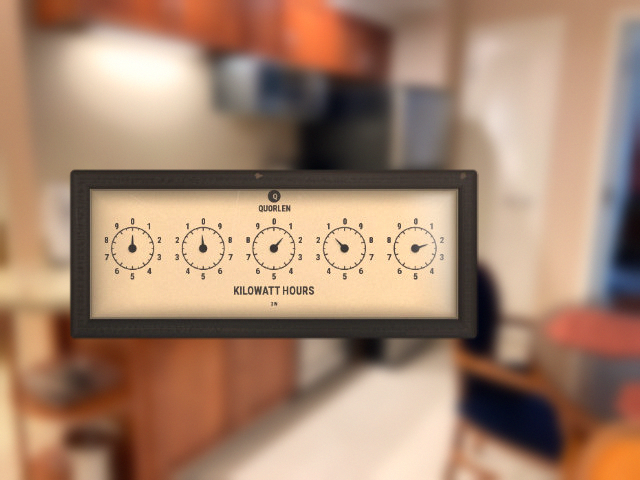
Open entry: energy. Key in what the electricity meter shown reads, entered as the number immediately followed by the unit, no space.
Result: 112kWh
